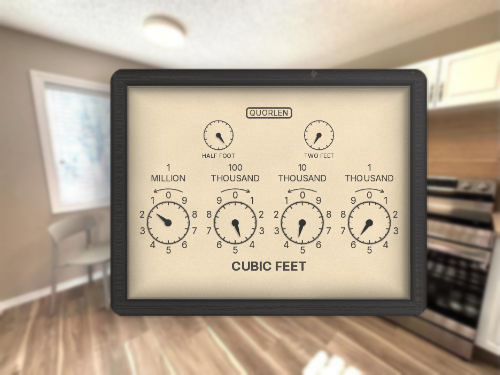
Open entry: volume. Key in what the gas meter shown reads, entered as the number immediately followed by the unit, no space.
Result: 144600ft³
